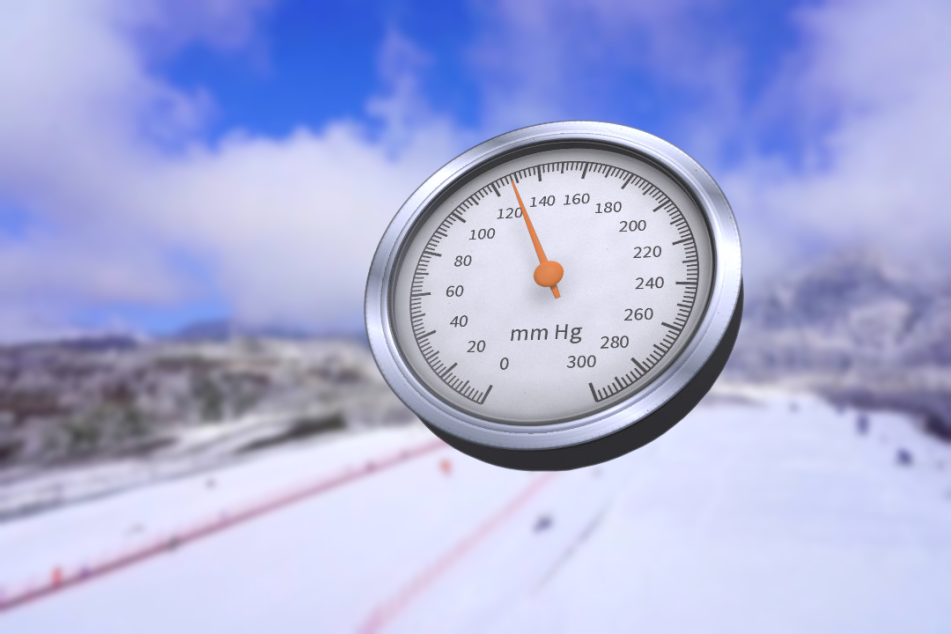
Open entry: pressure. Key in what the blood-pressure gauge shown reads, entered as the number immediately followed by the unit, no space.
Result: 128mmHg
